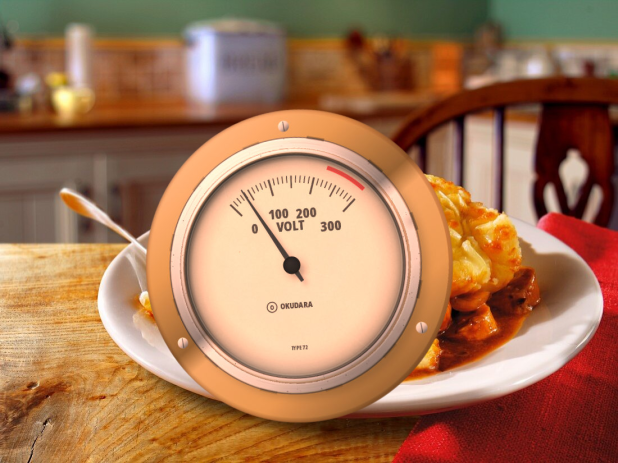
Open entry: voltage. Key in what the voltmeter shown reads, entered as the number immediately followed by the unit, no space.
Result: 40V
